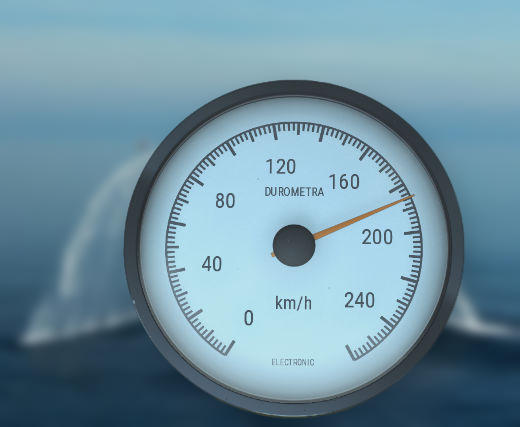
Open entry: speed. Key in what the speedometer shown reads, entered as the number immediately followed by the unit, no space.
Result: 186km/h
